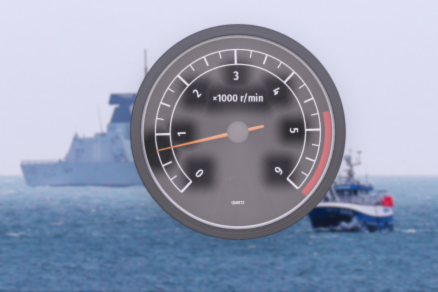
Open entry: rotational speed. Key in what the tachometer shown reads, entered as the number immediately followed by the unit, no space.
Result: 750rpm
